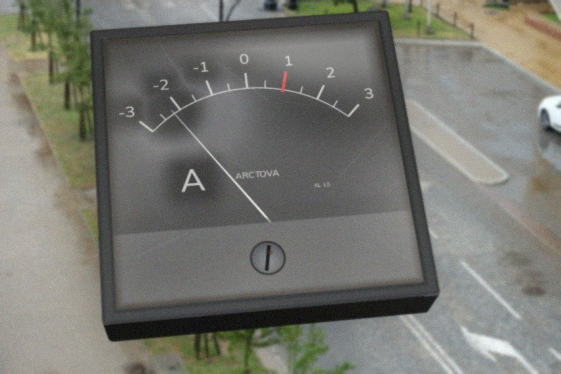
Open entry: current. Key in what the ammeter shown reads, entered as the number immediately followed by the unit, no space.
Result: -2.25A
